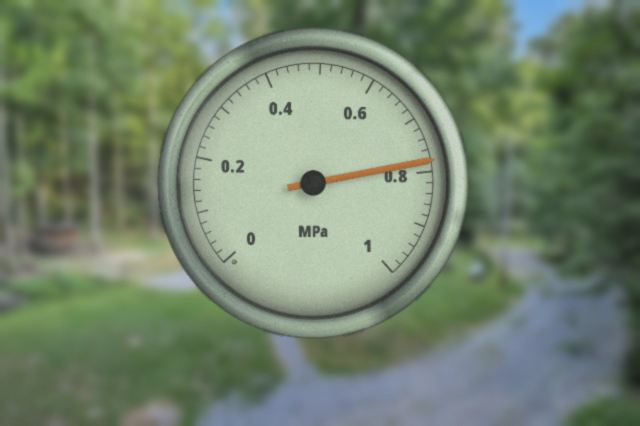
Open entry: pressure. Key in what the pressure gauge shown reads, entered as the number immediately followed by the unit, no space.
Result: 0.78MPa
